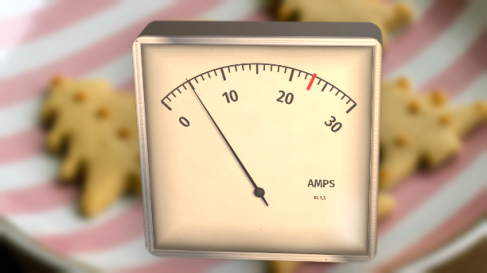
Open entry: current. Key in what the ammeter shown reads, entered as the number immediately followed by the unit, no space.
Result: 5A
